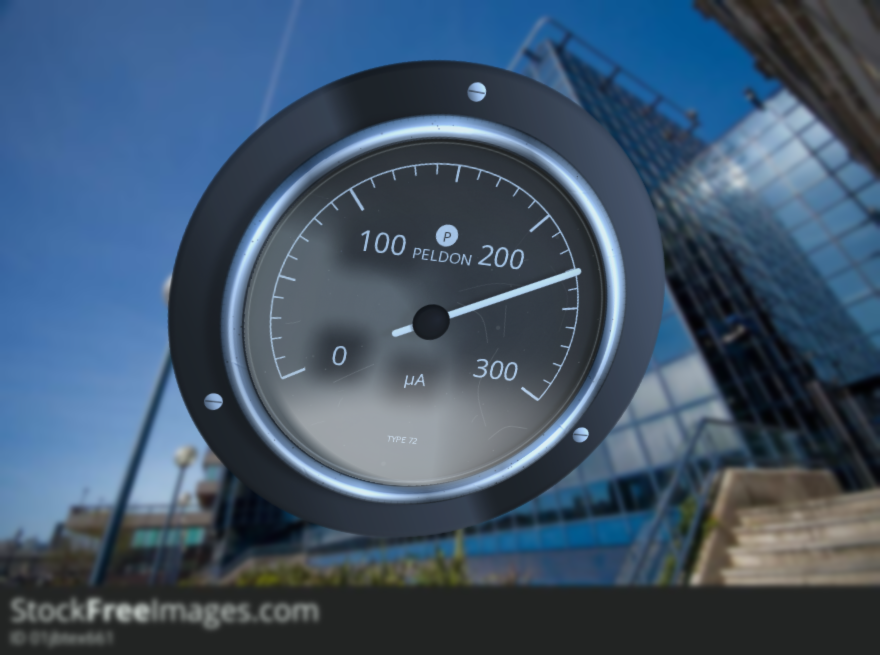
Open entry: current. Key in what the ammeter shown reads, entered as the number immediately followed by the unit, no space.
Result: 230µA
